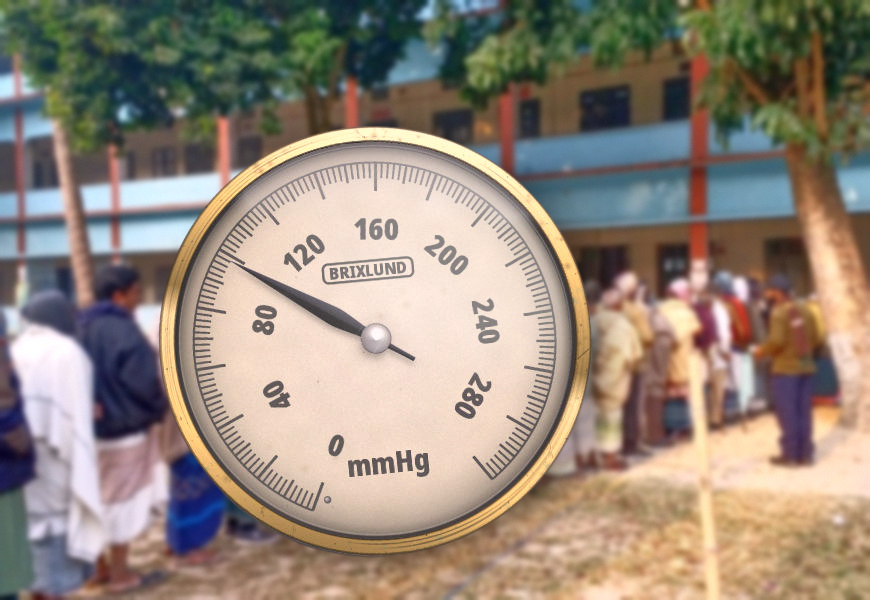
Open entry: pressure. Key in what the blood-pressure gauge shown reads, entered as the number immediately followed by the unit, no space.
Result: 98mmHg
